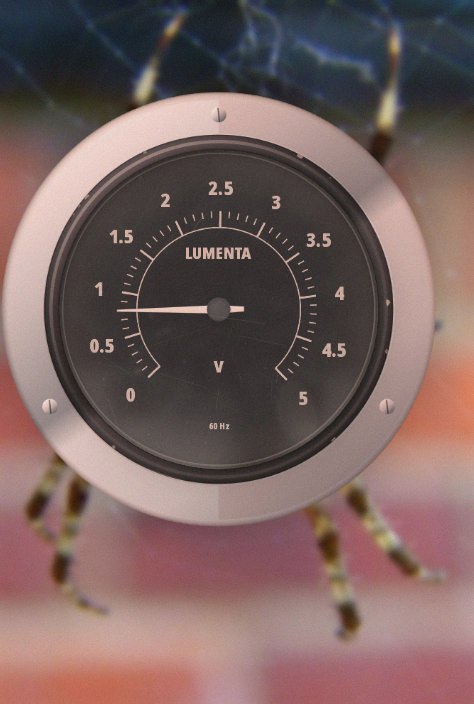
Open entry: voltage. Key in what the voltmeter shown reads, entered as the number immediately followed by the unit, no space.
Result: 0.8V
